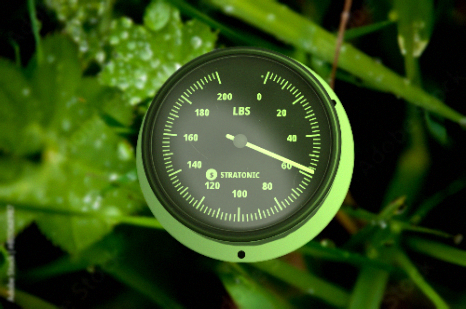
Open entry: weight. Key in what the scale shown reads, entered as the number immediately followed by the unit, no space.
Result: 58lb
